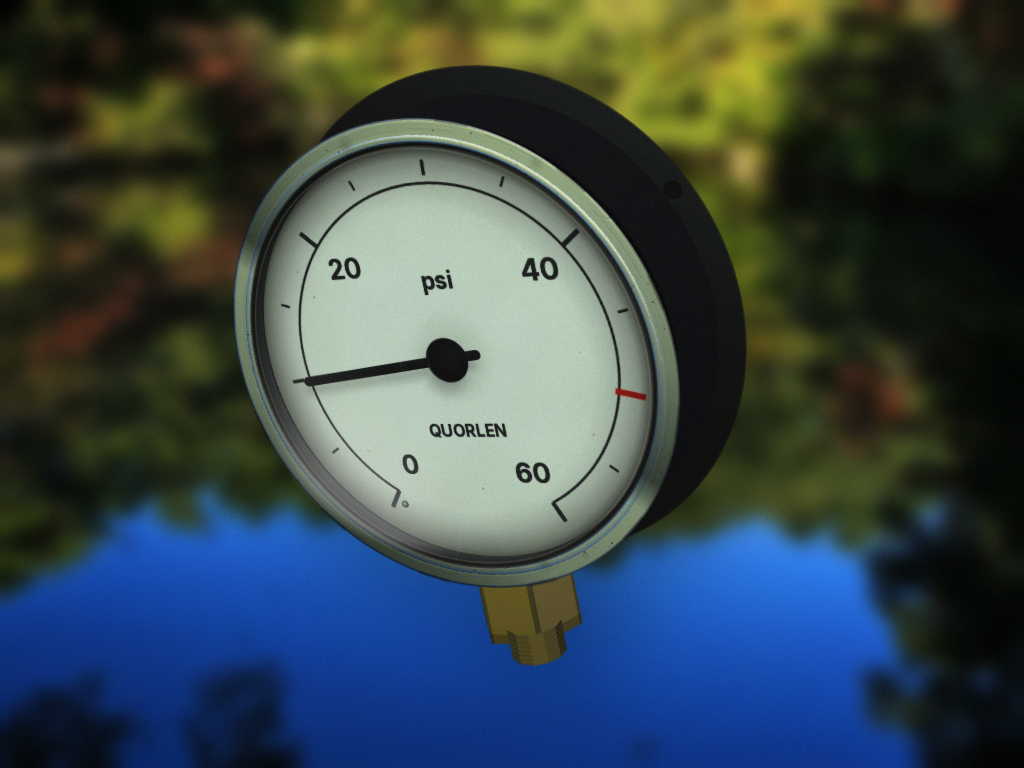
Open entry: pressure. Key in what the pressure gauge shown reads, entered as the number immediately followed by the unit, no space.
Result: 10psi
